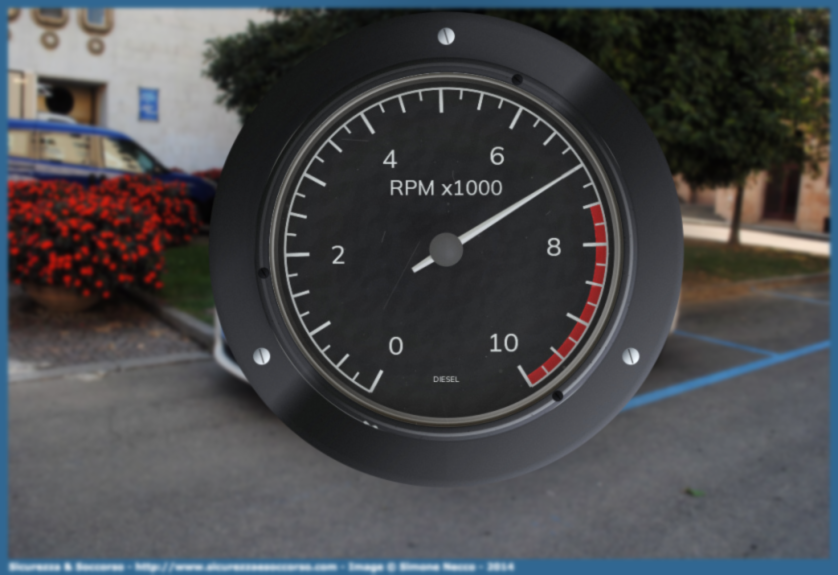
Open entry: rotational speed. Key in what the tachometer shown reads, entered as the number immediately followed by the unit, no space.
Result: 7000rpm
